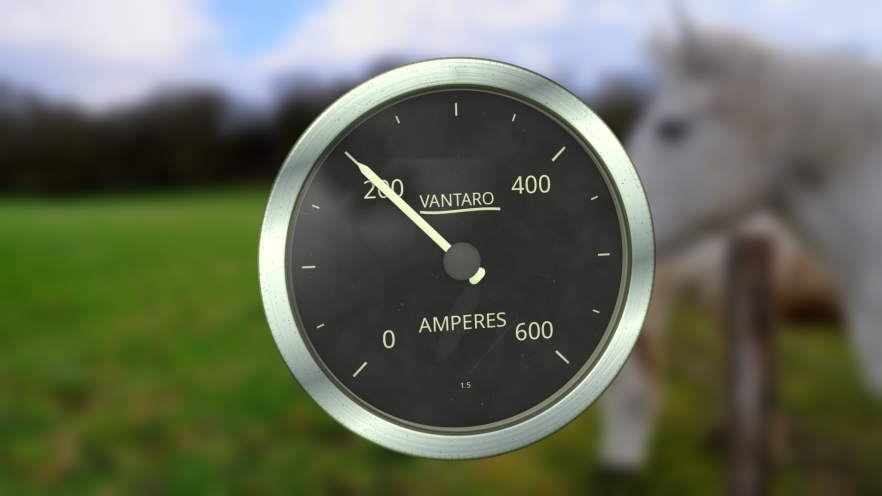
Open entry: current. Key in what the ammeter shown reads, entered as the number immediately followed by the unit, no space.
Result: 200A
